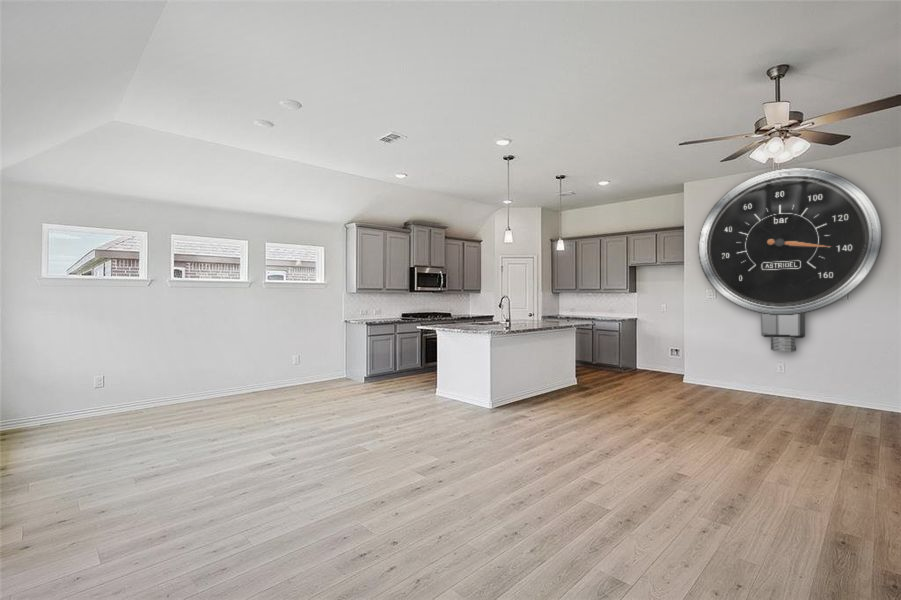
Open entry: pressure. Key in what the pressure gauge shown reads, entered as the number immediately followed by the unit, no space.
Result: 140bar
